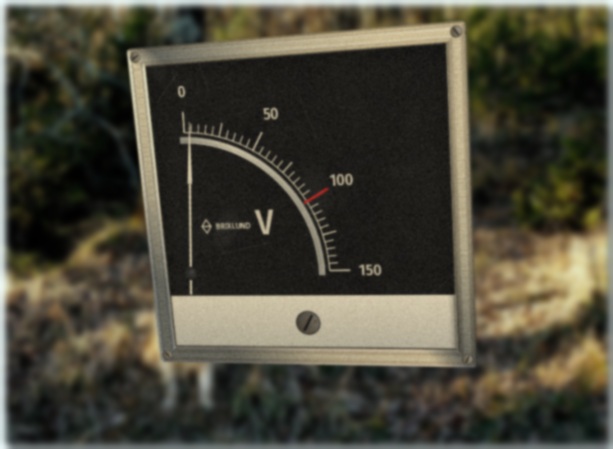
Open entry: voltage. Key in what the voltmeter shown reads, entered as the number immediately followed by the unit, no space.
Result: 5V
